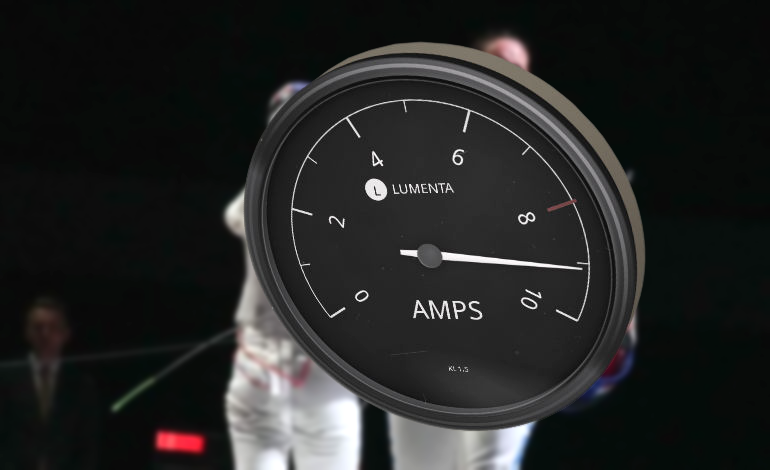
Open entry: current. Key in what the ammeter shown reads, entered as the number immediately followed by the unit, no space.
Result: 9A
